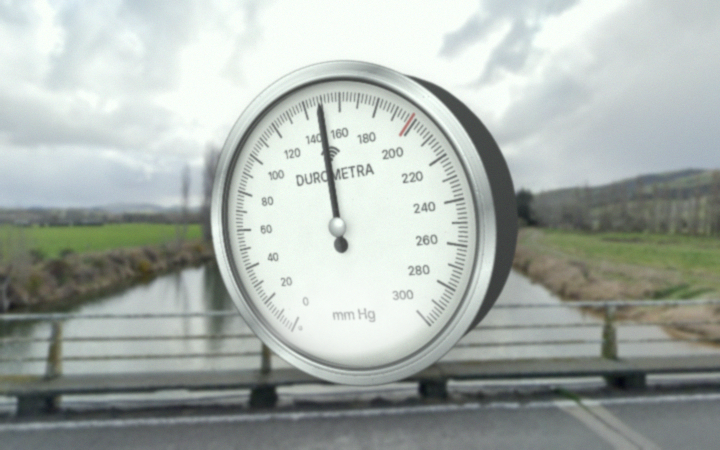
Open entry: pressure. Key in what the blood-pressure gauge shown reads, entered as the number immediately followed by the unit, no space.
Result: 150mmHg
